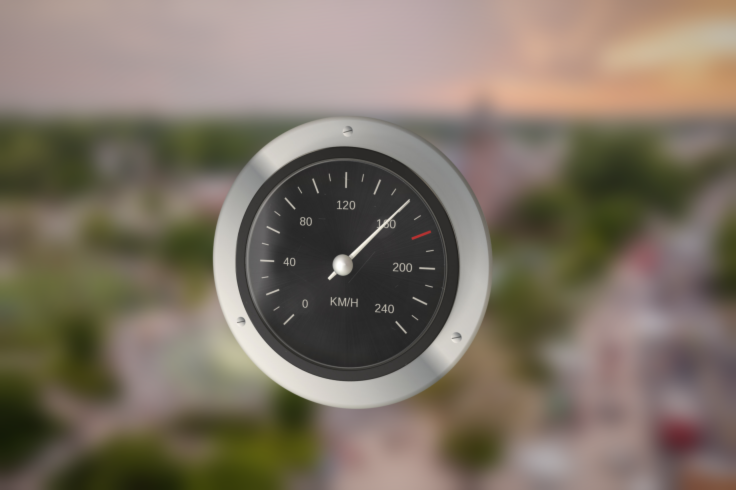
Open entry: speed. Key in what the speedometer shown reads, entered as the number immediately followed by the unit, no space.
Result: 160km/h
